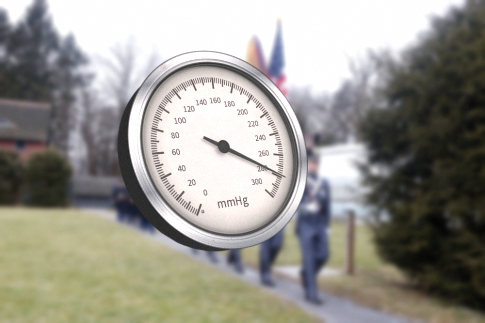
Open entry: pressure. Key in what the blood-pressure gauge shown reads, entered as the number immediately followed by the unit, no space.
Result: 280mmHg
